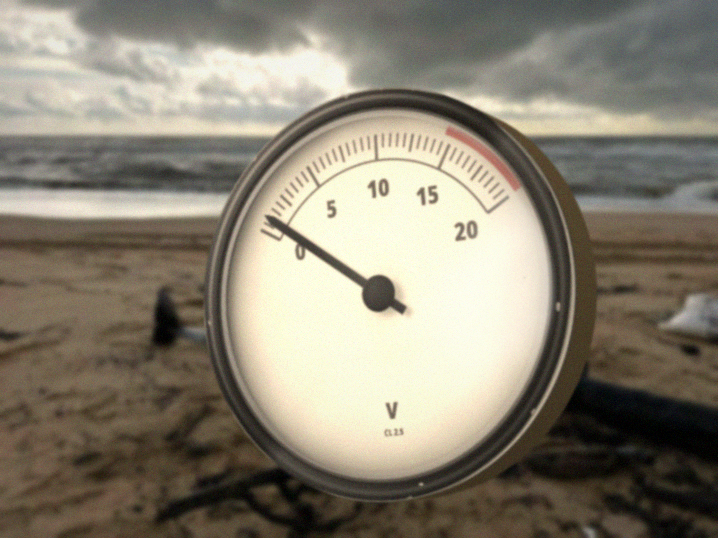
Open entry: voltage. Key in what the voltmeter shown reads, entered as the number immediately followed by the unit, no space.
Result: 1V
